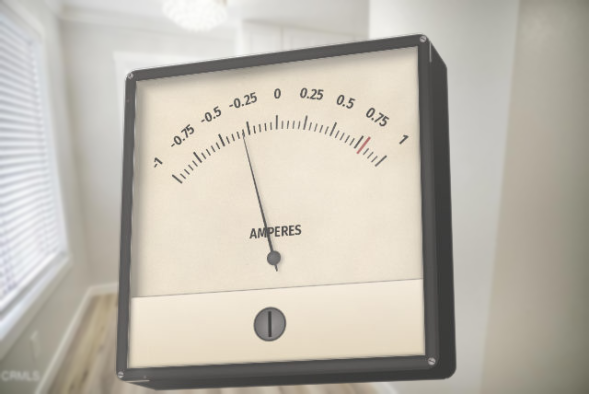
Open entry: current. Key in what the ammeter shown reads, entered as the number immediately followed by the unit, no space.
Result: -0.3A
